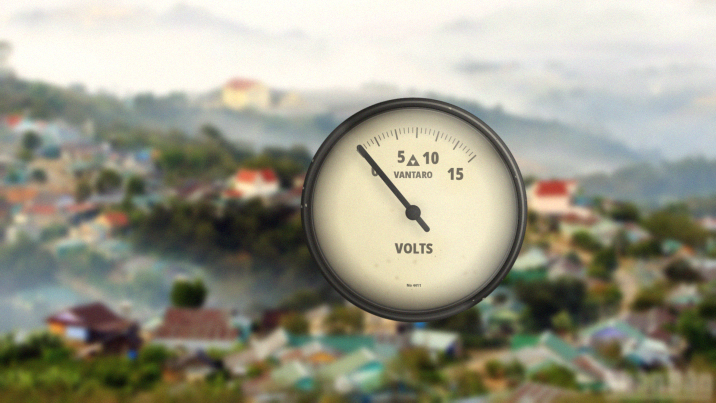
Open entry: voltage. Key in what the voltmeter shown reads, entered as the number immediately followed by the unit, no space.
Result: 0.5V
